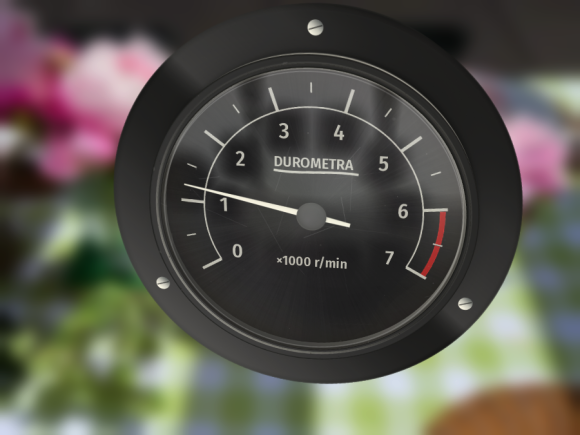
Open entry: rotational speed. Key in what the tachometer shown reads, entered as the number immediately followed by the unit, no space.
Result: 1250rpm
